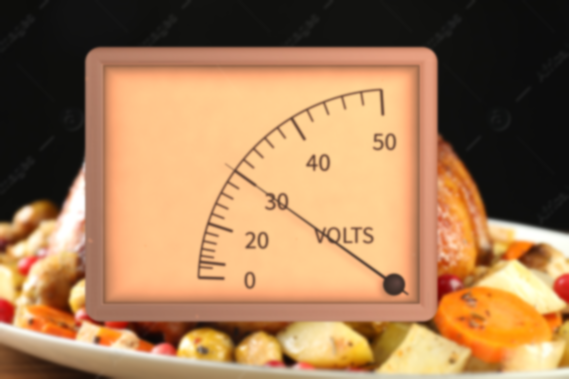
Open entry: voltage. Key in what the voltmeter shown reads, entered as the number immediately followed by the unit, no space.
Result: 30V
